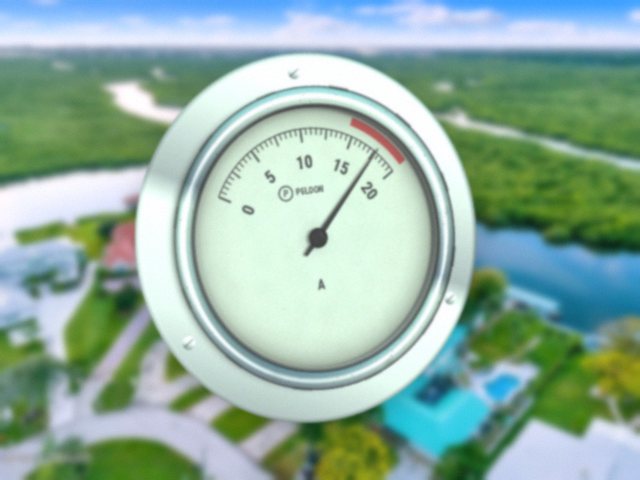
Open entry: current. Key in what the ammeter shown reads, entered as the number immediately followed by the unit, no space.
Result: 17.5A
